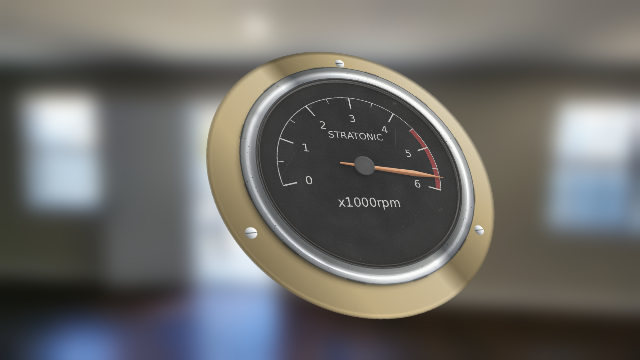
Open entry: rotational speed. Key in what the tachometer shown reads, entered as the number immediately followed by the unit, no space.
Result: 5750rpm
